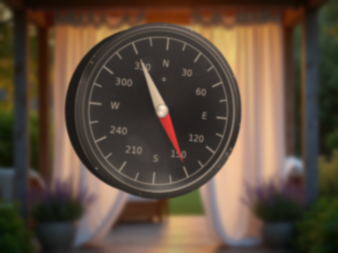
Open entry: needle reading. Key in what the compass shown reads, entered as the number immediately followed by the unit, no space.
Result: 150°
